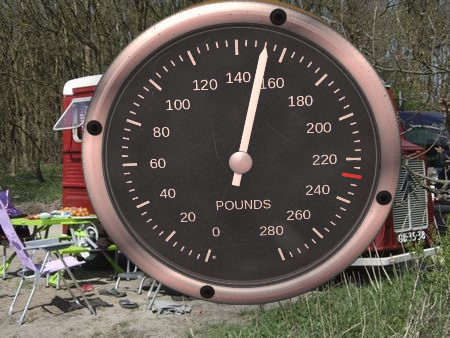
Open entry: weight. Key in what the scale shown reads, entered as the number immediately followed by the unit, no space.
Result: 152lb
